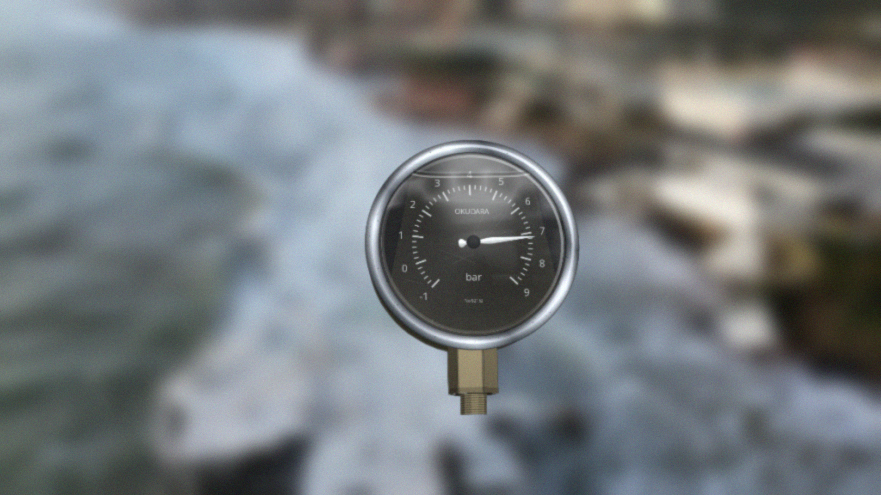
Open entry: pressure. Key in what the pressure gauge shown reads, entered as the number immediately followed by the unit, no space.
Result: 7.2bar
